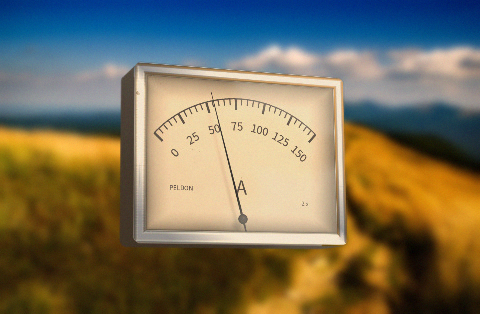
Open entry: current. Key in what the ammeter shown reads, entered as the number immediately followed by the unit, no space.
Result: 55A
